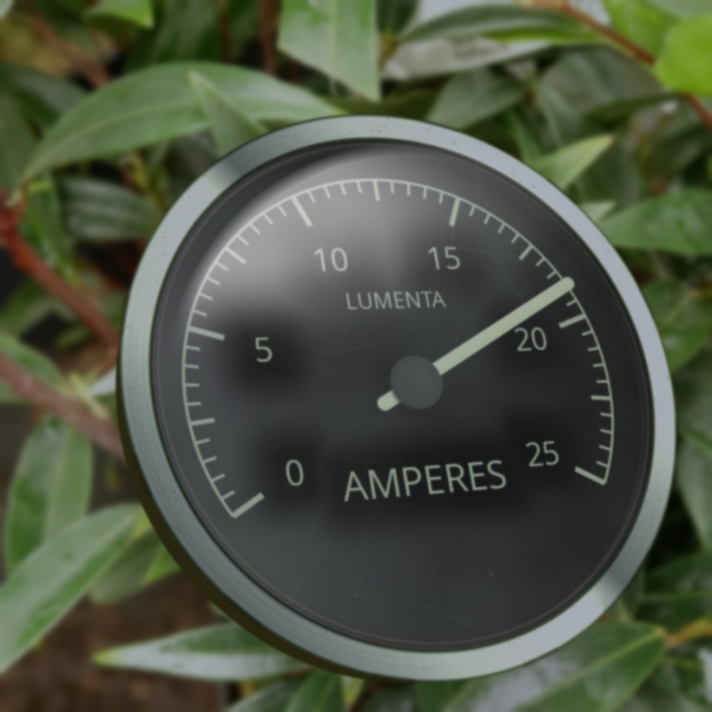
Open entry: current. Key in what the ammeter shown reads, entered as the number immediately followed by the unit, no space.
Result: 19A
